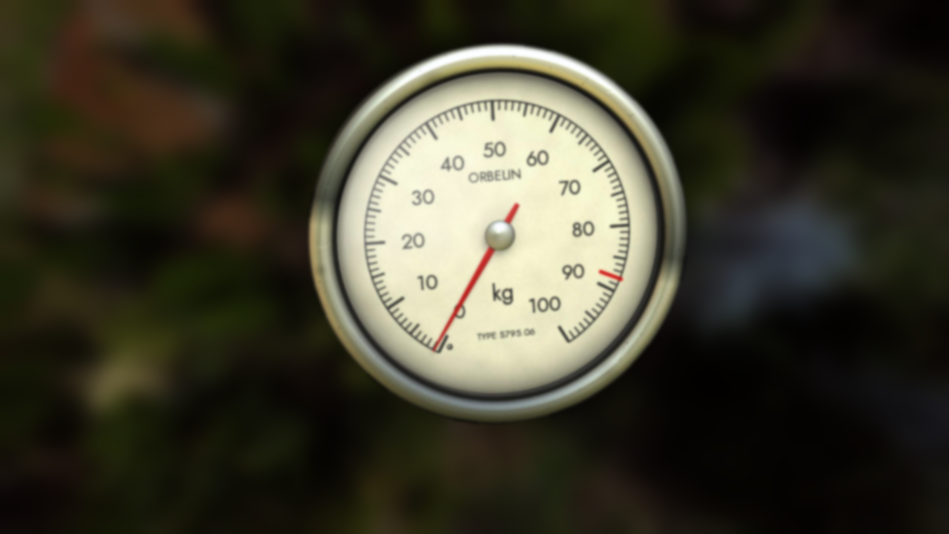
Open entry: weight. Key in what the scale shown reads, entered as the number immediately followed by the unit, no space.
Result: 1kg
